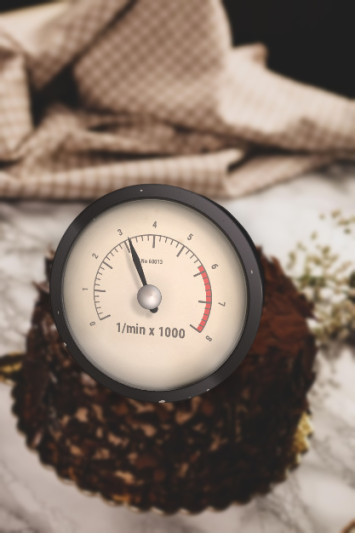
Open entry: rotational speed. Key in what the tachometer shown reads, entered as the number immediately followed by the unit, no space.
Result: 3200rpm
